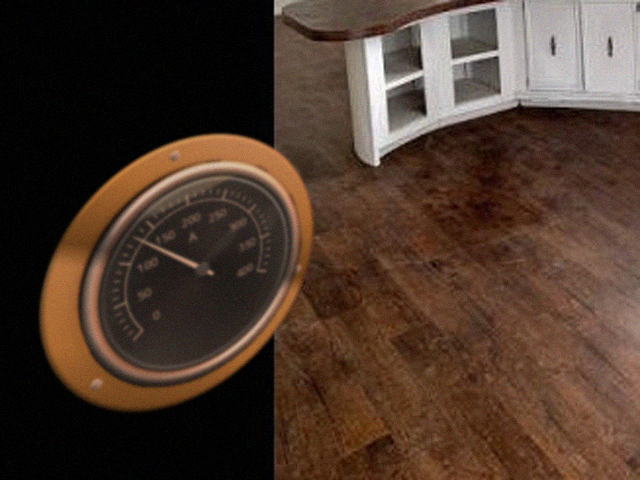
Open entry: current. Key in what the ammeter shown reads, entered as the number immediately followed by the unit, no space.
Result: 130A
